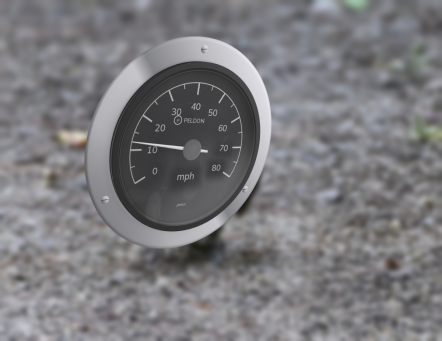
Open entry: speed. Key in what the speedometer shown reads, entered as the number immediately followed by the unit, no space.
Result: 12.5mph
